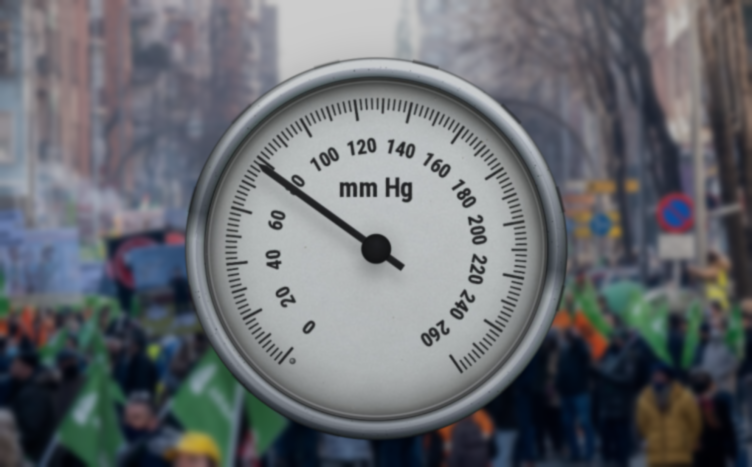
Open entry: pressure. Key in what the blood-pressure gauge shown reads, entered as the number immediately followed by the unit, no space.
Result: 78mmHg
